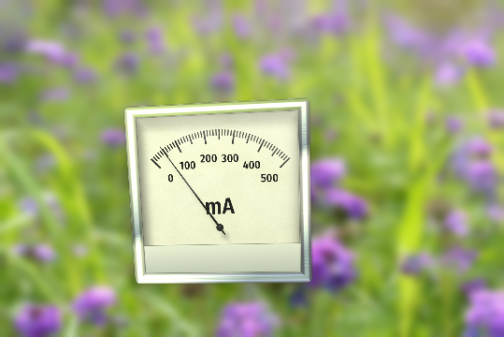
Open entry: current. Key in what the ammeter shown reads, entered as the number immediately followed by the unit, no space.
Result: 50mA
